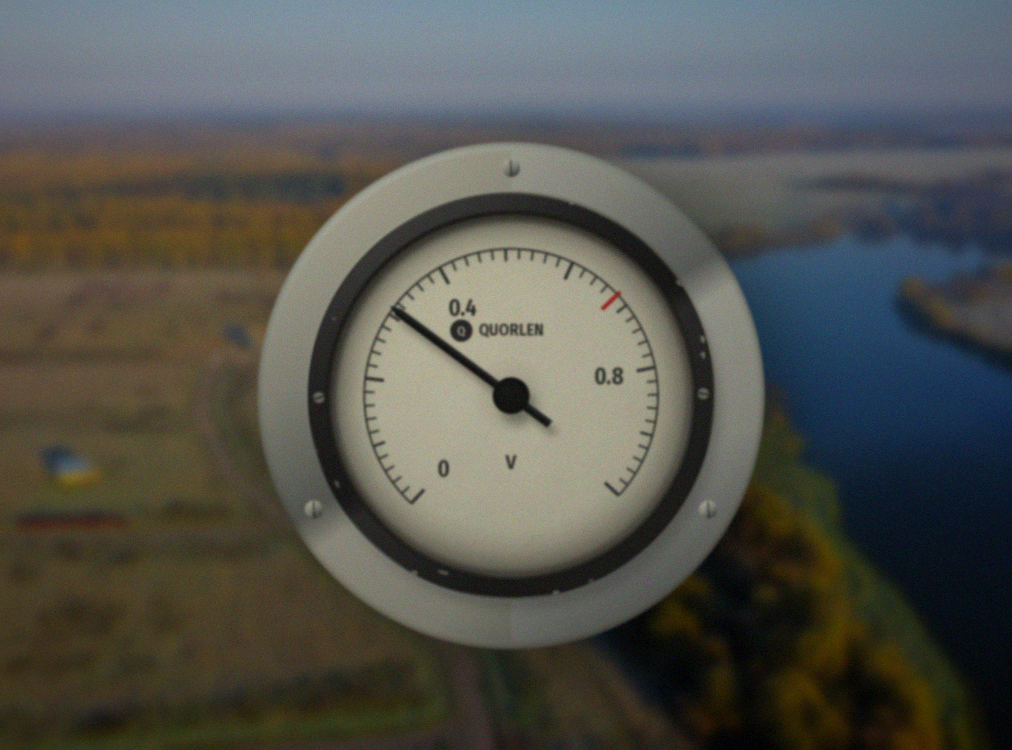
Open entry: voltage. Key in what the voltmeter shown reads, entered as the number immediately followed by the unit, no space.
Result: 0.31V
